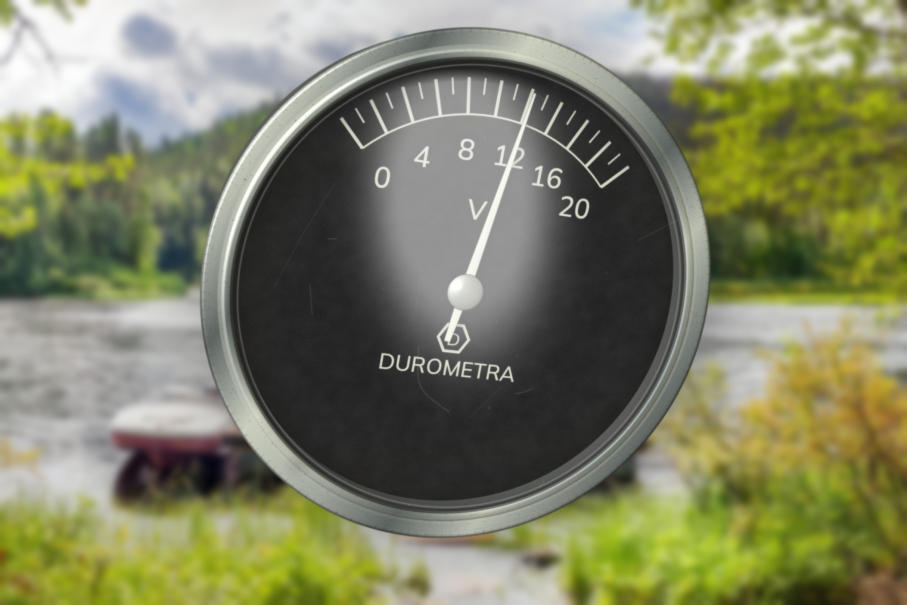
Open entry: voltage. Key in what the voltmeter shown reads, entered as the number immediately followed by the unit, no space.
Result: 12V
